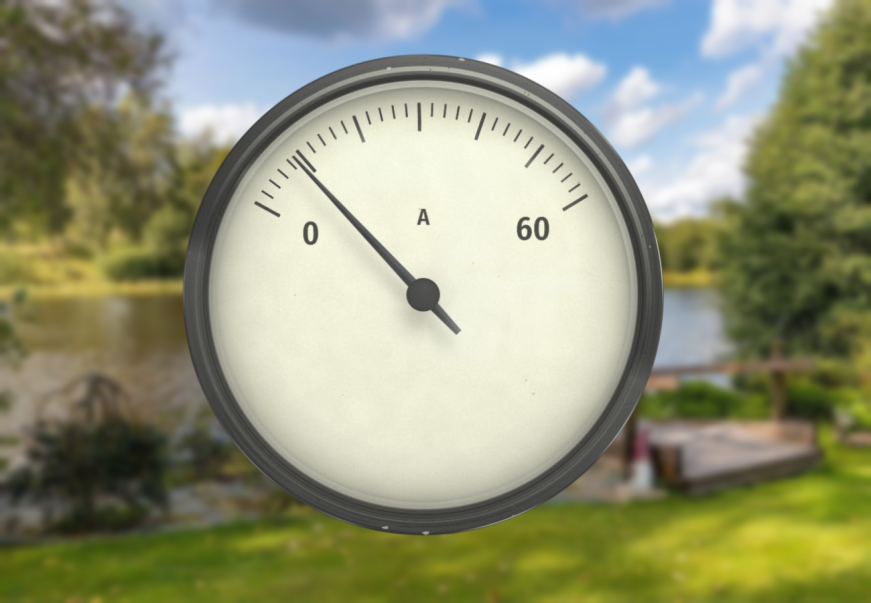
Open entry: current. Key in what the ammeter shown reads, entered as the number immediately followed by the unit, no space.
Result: 9A
